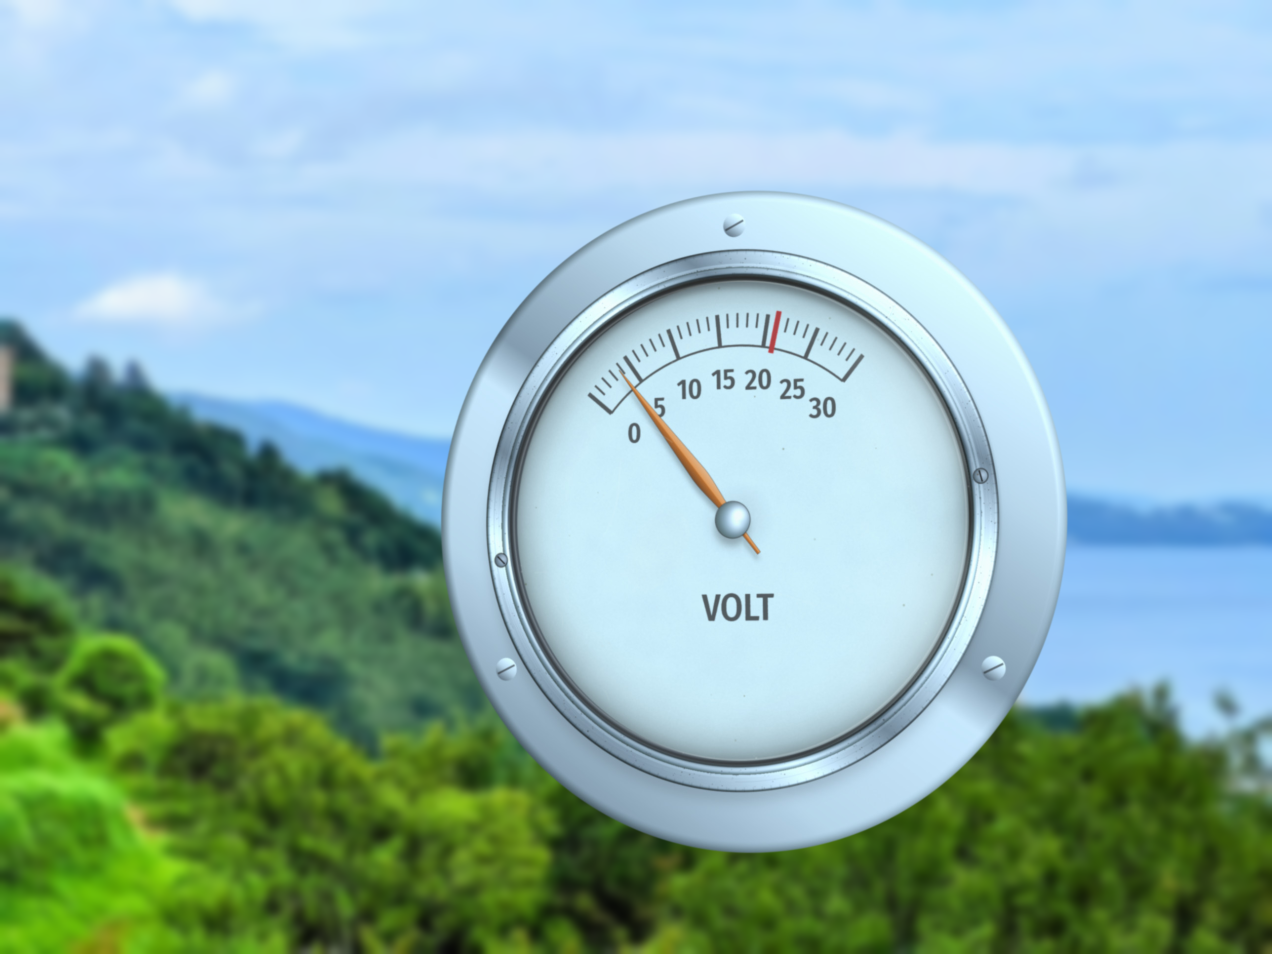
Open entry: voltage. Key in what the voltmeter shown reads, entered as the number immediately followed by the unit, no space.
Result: 4V
